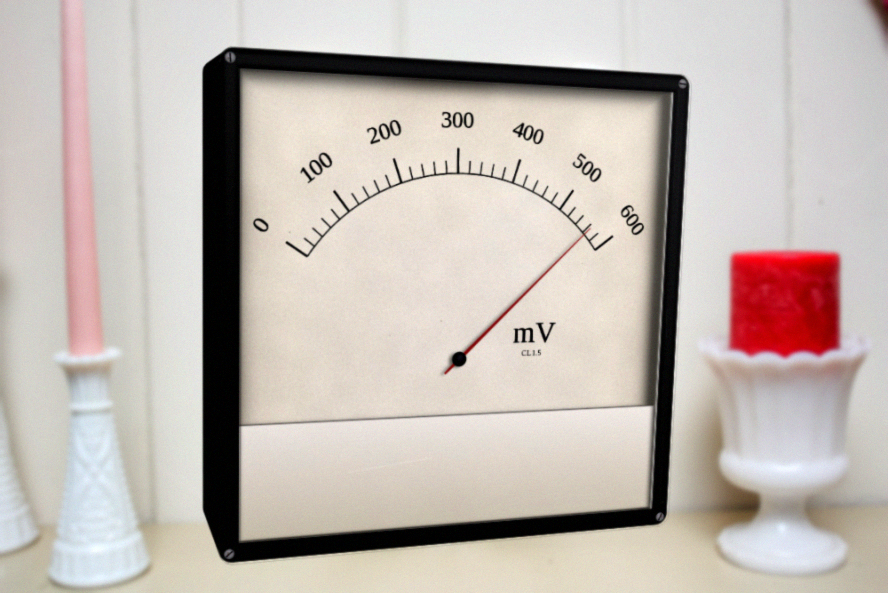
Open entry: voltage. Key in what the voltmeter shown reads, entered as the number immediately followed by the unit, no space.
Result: 560mV
